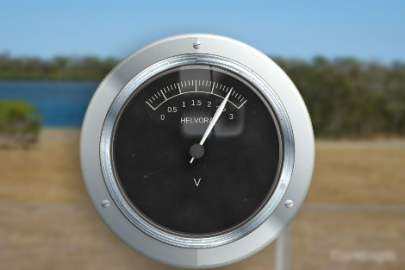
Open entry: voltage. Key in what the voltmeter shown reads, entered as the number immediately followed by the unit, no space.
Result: 2.5V
